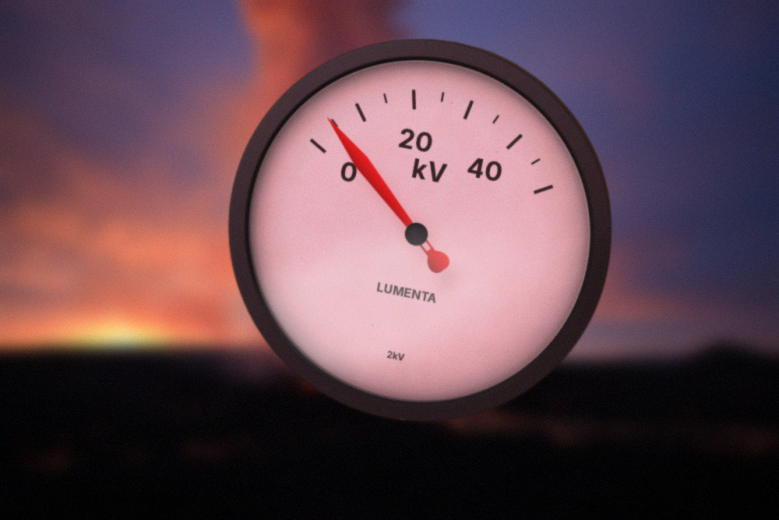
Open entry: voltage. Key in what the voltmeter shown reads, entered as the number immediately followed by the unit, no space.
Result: 5kV
